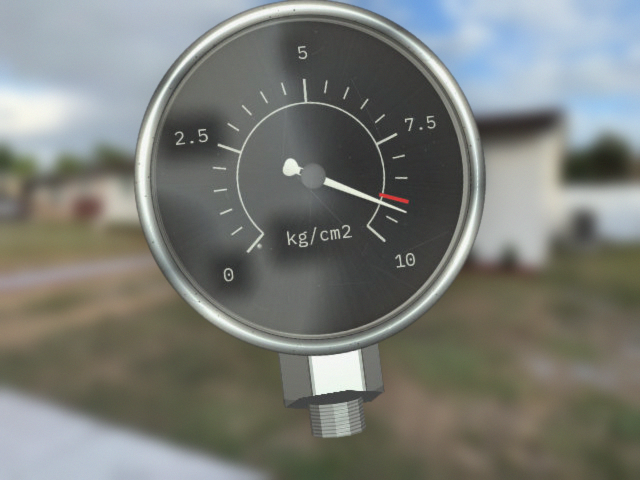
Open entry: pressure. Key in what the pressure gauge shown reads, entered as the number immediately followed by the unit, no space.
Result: 9.25kg/cm²
